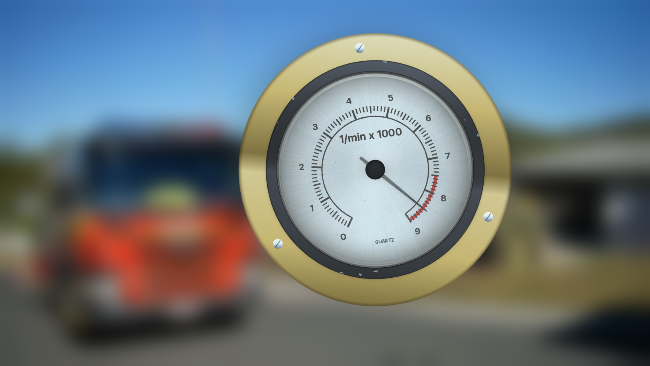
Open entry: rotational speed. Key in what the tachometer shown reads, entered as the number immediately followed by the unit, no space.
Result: 8500rpm
